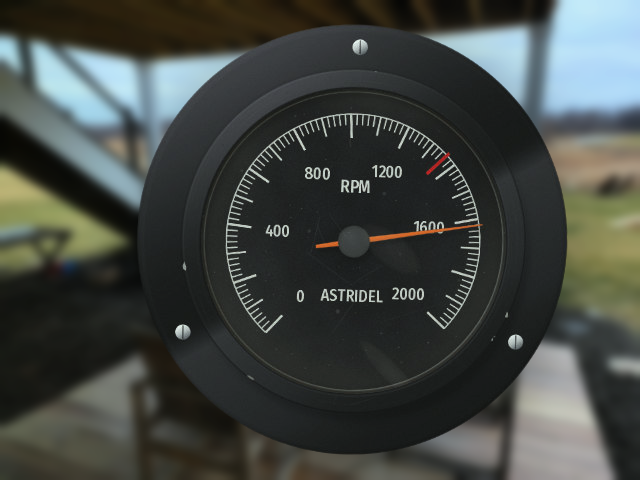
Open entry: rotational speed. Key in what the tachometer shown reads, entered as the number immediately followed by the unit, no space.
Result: 1620rpm
